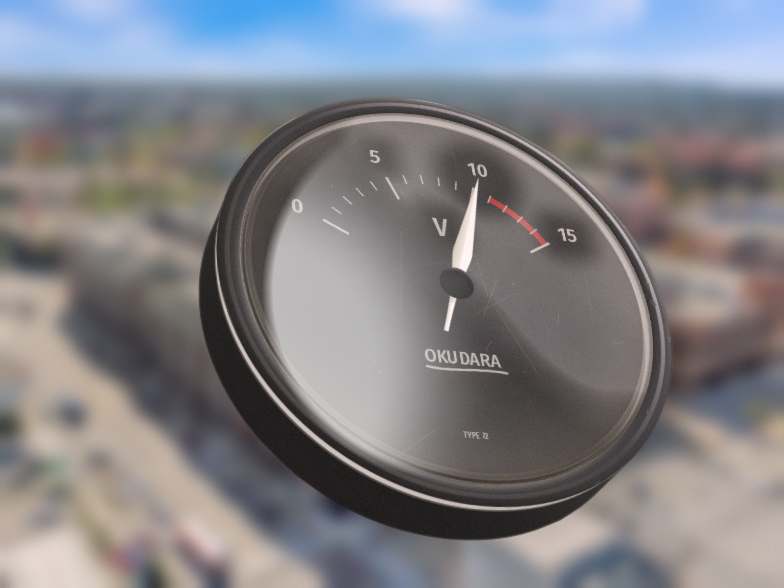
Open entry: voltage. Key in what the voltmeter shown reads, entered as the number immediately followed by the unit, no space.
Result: 10V
